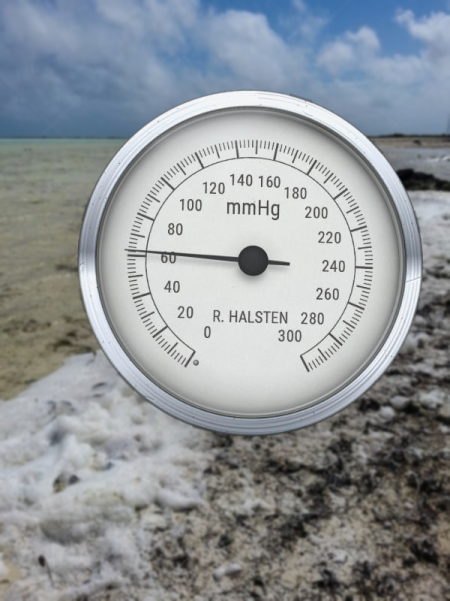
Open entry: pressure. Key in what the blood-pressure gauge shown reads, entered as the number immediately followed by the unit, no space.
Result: 62mmHg
